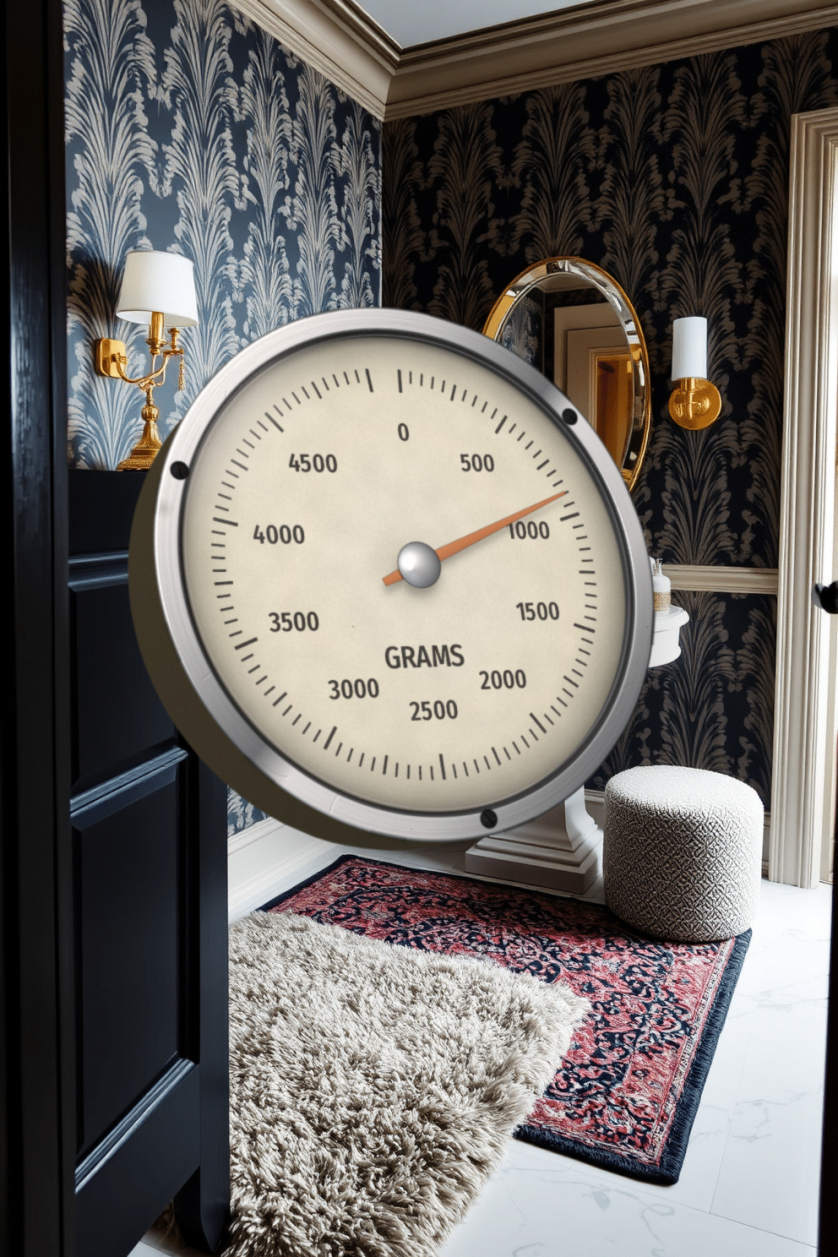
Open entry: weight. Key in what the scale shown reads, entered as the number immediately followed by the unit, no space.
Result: 900g
